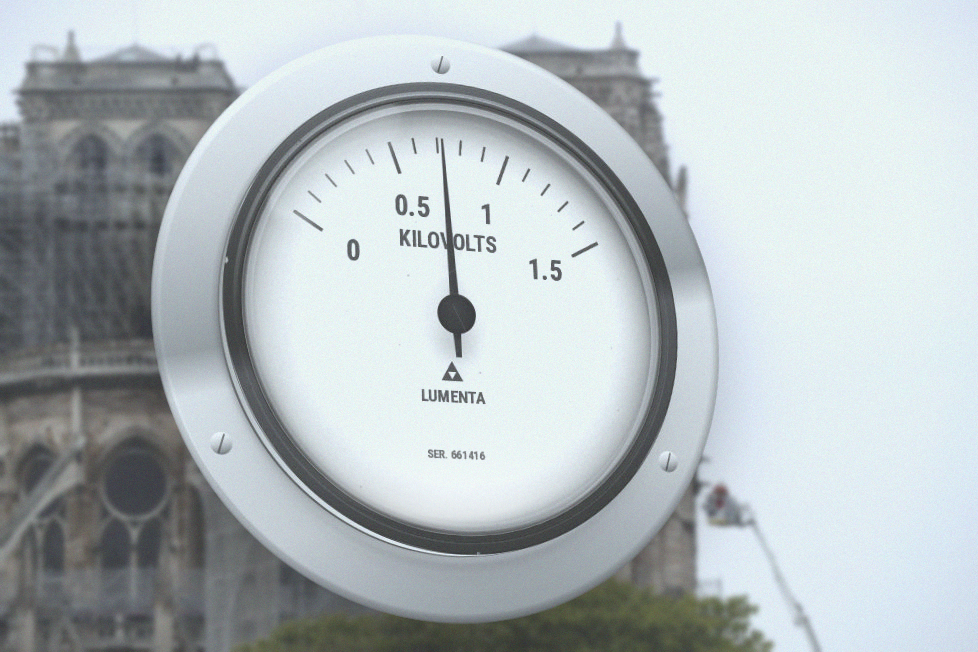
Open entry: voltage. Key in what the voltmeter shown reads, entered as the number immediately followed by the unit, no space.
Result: 0.7kV
